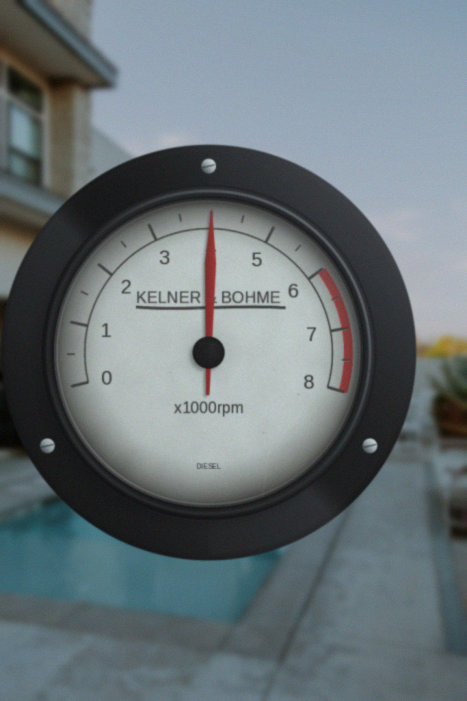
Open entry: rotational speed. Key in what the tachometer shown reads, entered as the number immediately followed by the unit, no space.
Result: 4000rpm
